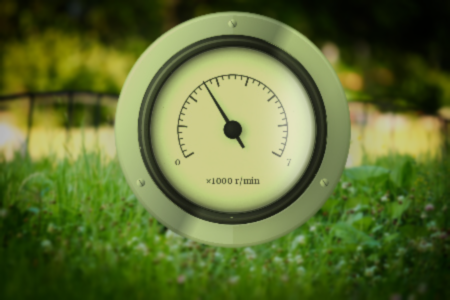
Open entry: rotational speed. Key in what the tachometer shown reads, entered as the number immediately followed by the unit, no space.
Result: 2600rpm
